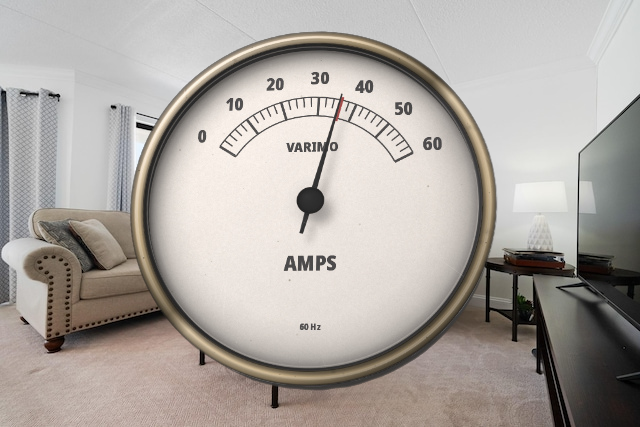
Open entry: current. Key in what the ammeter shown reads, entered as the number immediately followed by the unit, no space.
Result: 36A
